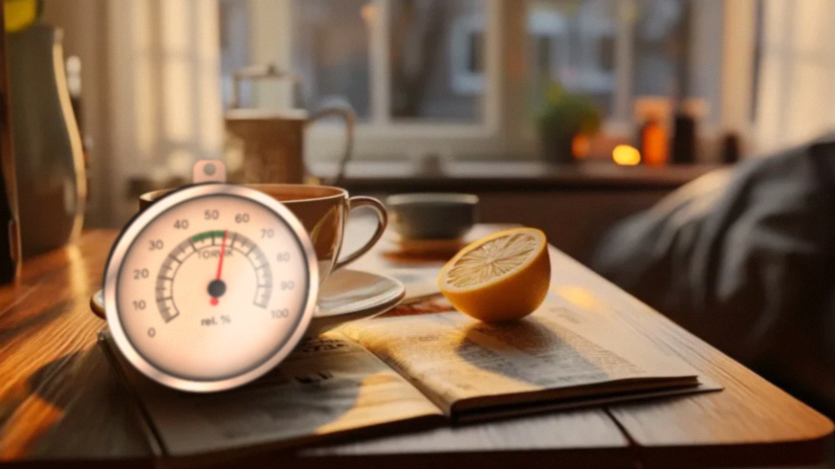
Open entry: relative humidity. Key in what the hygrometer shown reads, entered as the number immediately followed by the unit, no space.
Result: 55%
